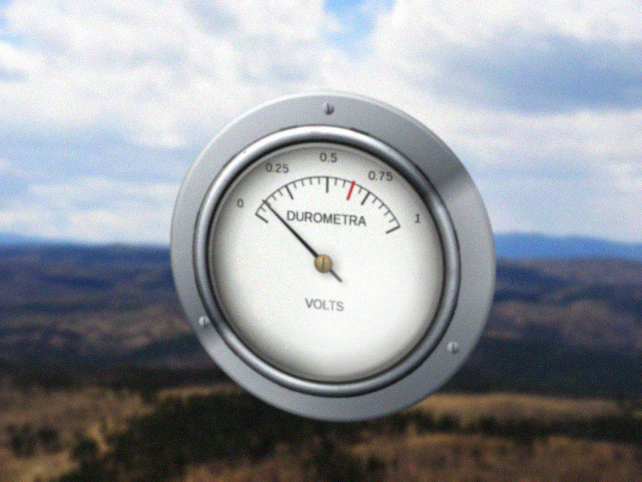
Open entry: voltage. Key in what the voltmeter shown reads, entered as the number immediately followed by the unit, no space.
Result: 0.1V
